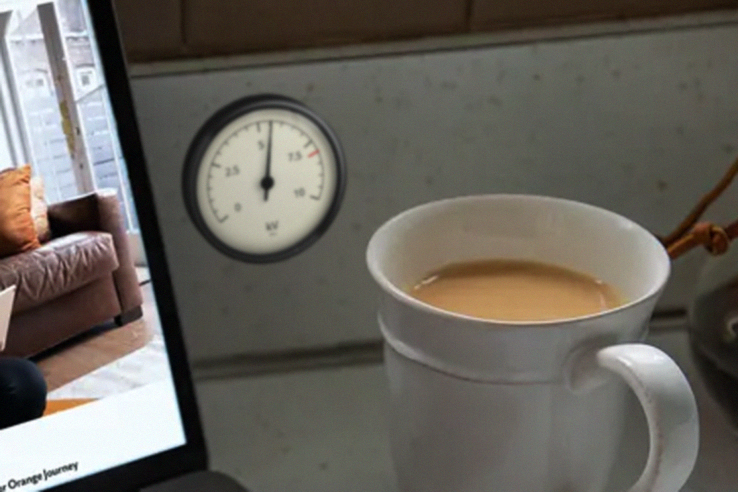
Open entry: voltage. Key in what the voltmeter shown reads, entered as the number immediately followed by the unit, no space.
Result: 5.5kV
